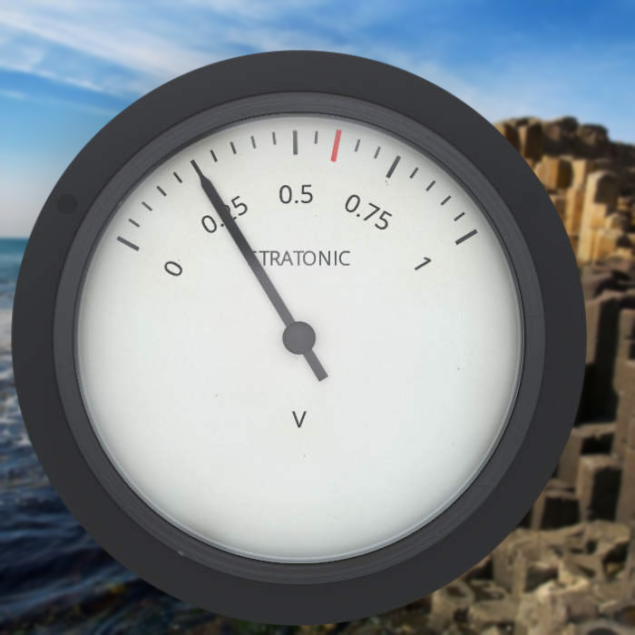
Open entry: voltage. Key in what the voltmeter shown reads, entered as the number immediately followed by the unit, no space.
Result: 0.25V
